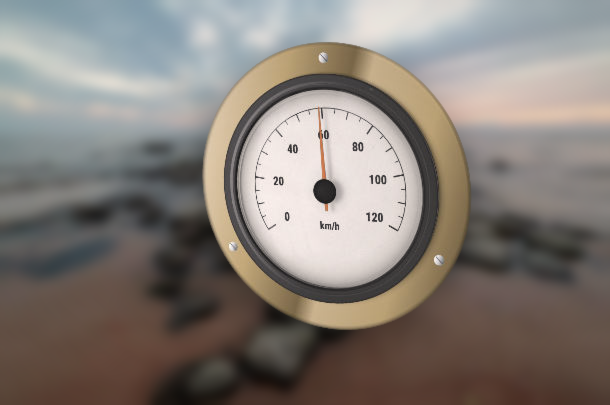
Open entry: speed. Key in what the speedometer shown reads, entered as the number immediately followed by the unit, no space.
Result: 60km/h
